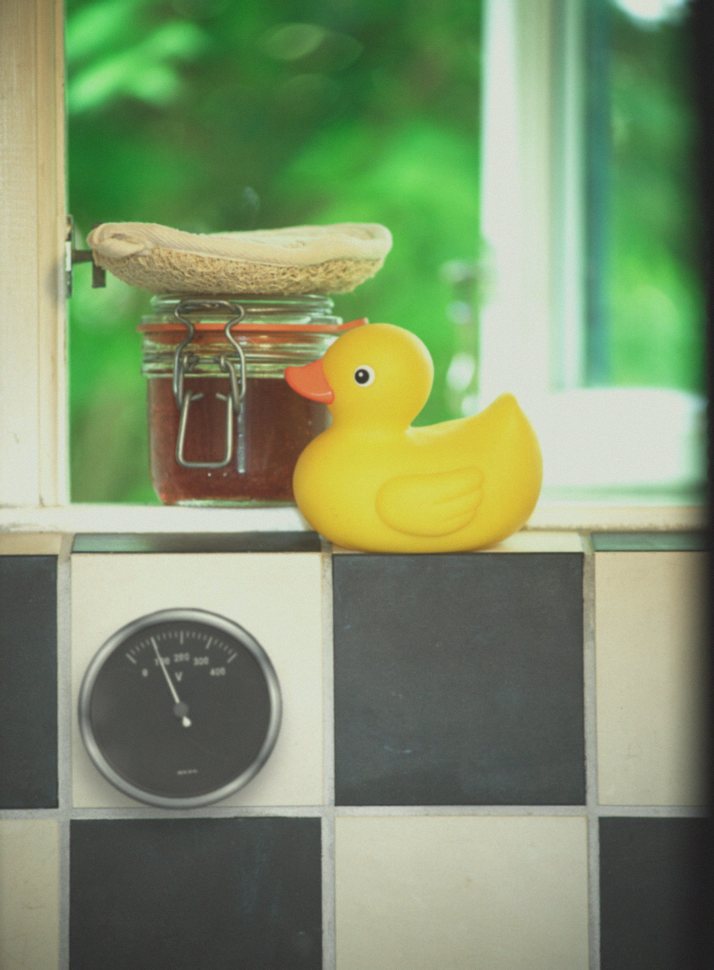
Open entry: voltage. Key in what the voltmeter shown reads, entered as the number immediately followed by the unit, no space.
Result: 100V
